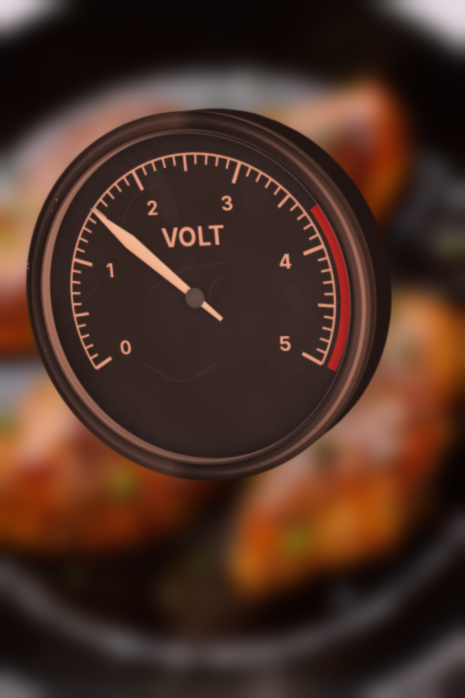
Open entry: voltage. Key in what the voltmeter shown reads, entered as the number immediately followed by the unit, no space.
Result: 1.5V
